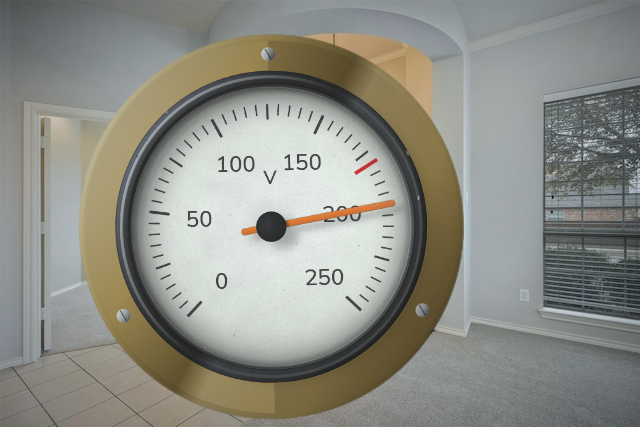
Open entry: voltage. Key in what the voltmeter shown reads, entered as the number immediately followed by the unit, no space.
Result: 200V
